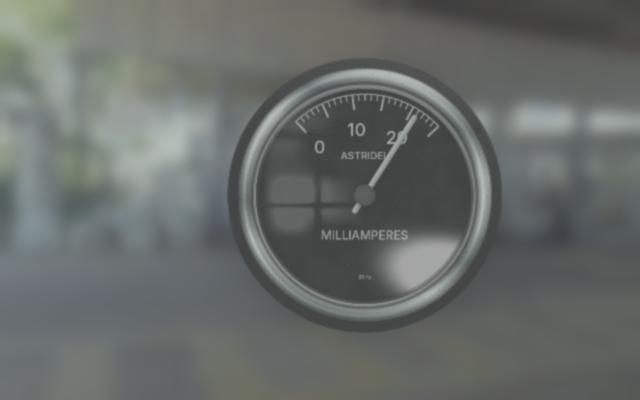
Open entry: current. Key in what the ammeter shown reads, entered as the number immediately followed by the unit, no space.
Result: 21mA
